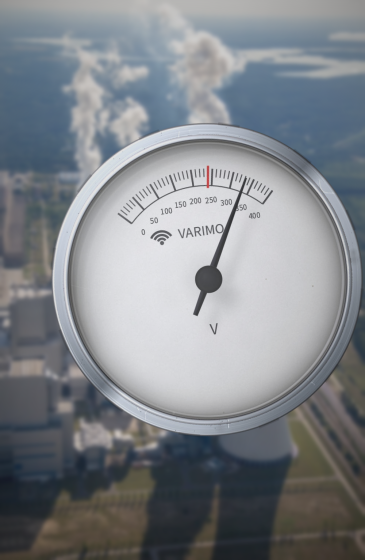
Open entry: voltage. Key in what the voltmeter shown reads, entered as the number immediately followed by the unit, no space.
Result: 330V
